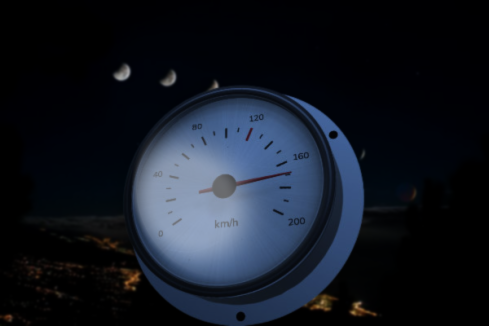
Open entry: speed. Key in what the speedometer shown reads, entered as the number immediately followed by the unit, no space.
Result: 170km/h
